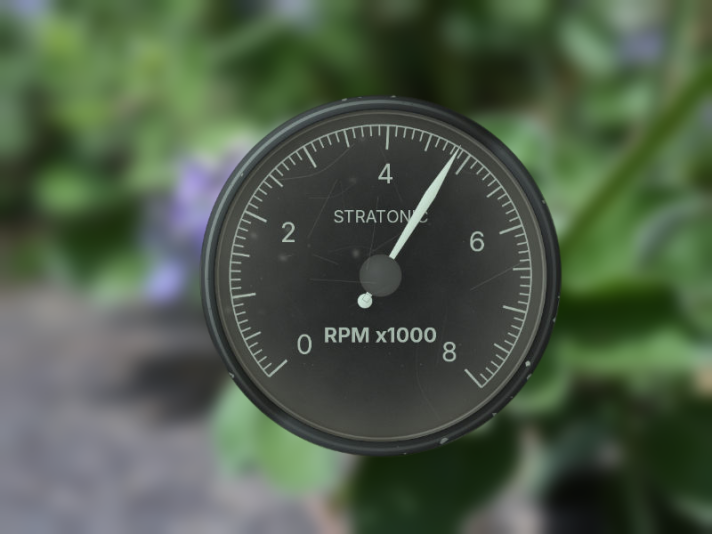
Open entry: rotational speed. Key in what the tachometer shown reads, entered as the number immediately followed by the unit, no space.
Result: 4850rpm
